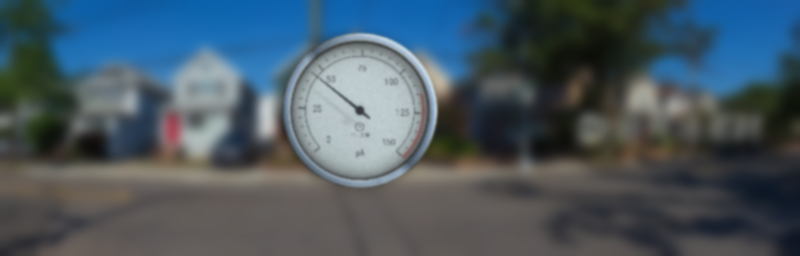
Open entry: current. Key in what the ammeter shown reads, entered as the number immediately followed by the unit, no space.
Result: 45µA
